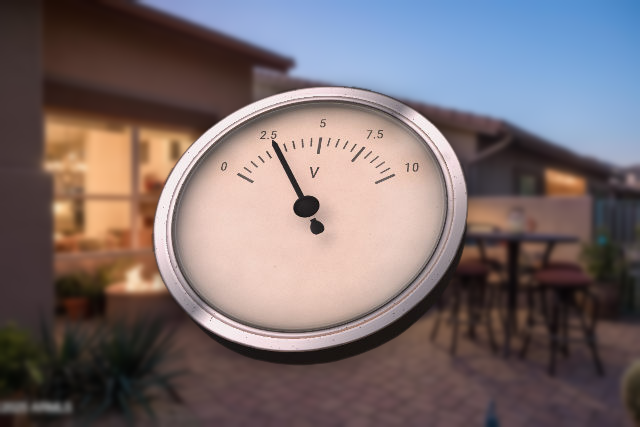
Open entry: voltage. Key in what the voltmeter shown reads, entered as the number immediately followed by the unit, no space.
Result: 2.5V
